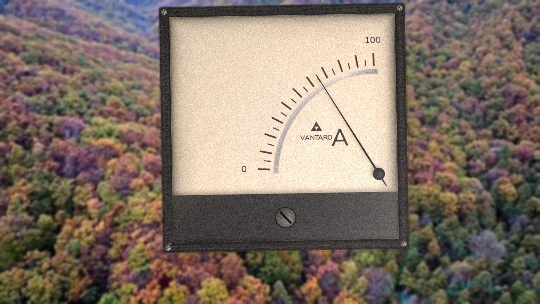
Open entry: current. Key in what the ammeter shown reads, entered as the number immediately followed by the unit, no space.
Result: 65A
